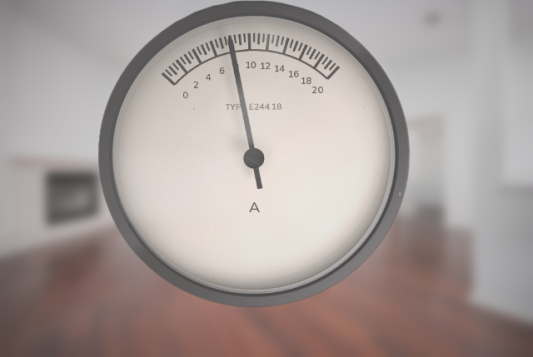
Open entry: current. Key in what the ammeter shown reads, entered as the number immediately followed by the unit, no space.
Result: 8A
